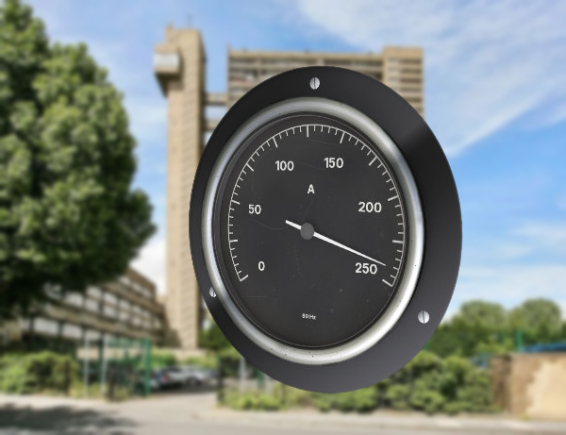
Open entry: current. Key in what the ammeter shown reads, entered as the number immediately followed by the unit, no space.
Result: 240A
